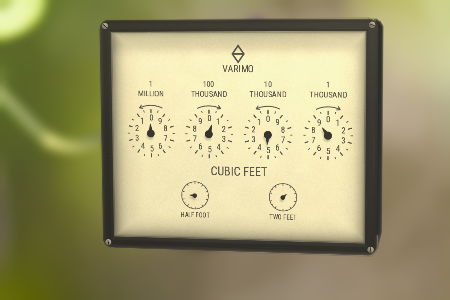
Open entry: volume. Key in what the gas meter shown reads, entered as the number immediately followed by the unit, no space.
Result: 4900ft³
